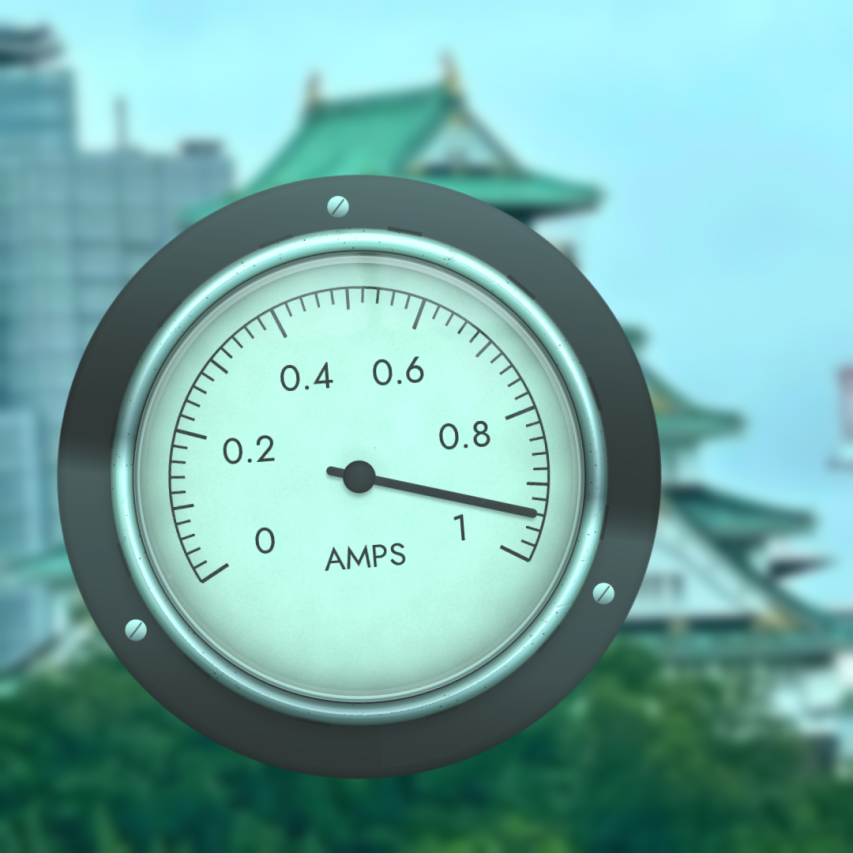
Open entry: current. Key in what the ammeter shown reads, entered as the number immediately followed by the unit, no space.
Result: 0.94A
